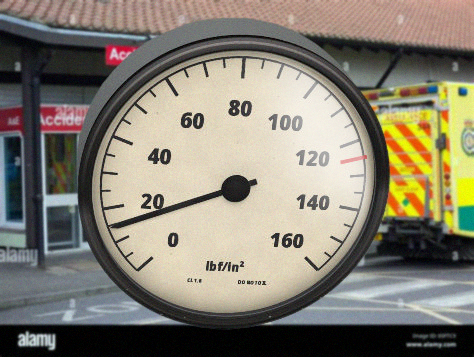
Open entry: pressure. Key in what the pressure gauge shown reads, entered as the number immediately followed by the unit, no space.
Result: 15psi
